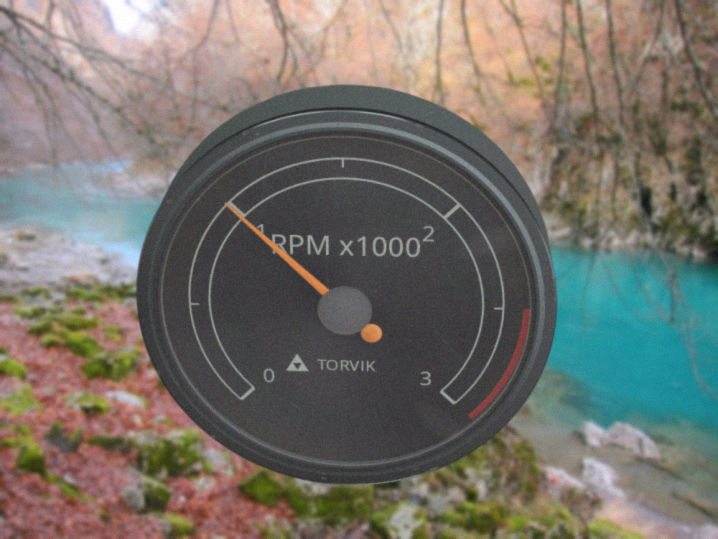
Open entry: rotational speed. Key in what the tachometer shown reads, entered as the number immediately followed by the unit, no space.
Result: 1000rpm
